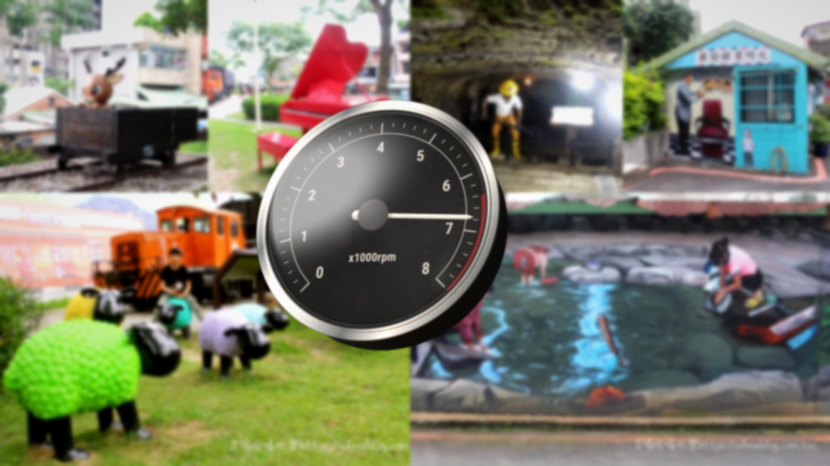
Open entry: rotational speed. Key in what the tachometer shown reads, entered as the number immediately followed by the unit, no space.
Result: 6800rpm
